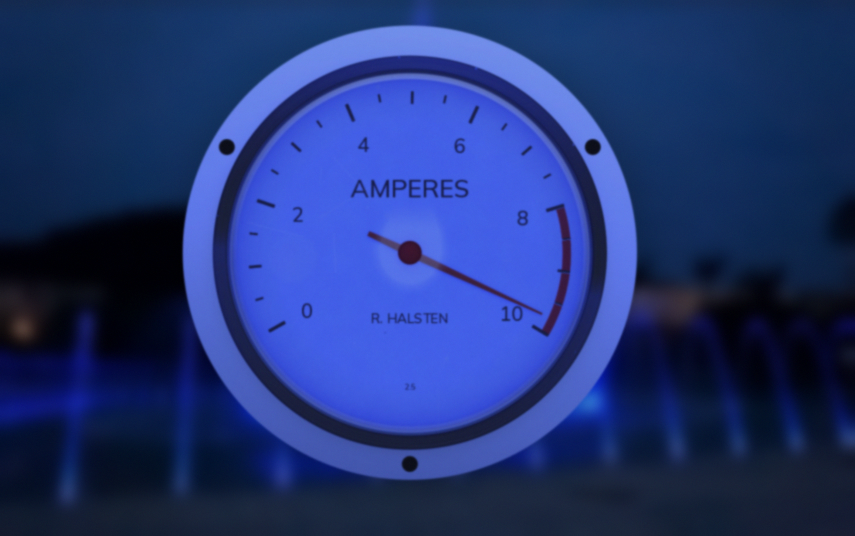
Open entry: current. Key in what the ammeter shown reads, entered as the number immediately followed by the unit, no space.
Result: 9.75A
